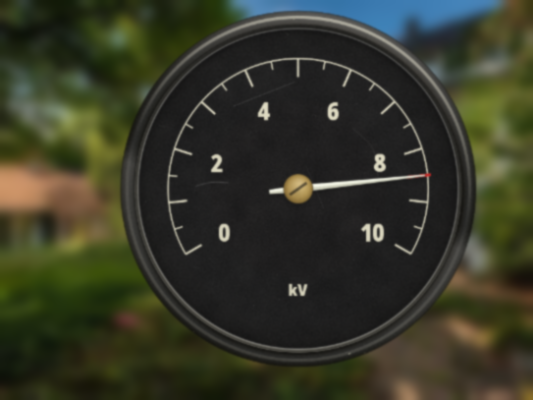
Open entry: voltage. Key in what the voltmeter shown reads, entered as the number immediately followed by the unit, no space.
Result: 8.5kV
